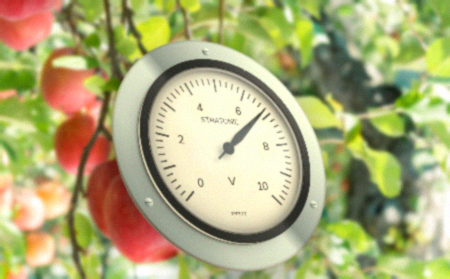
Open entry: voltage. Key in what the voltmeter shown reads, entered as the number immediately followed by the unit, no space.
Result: 6.8V
